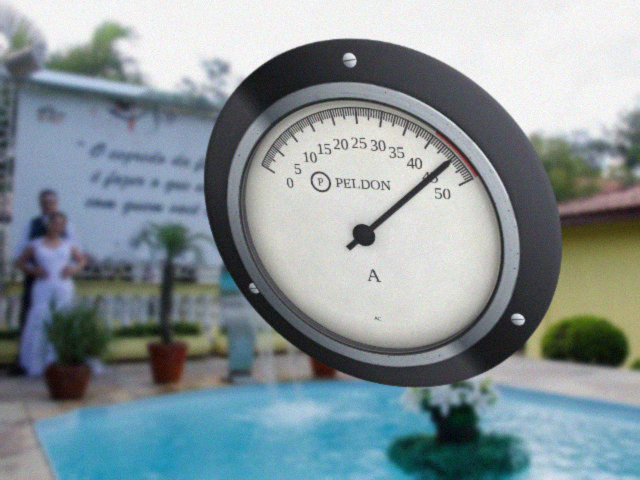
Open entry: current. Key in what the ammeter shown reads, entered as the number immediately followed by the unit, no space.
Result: 45A
